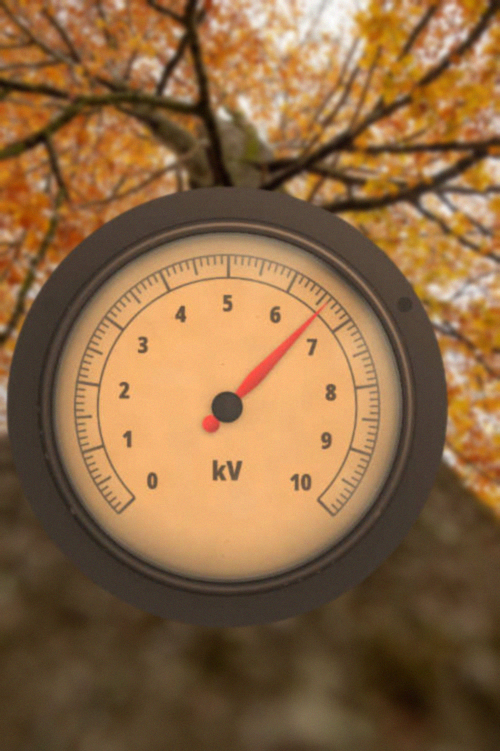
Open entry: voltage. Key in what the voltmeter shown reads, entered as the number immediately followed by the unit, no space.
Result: 6.6kV
